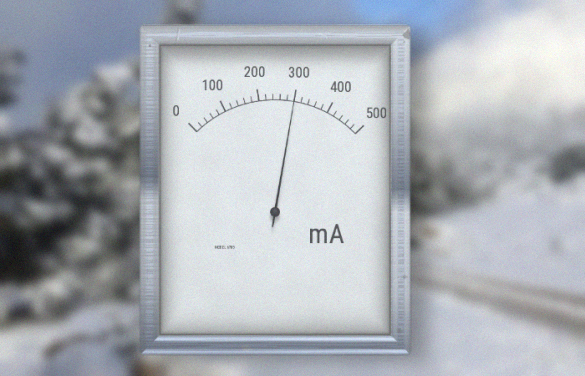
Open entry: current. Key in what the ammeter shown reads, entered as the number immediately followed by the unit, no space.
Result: 300mA
